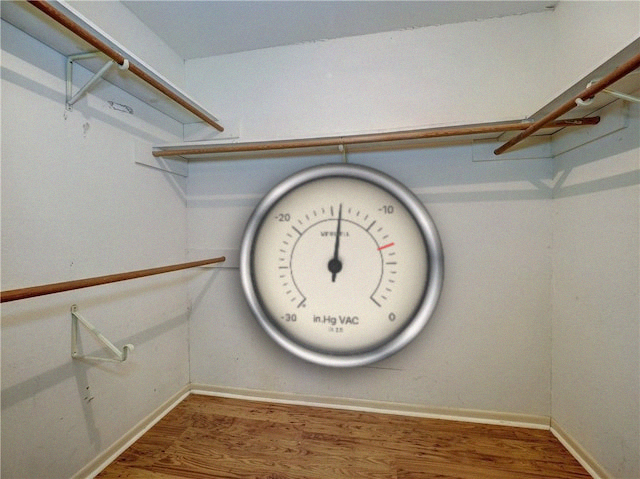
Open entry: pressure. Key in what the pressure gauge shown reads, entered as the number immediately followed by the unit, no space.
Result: -14inHg
